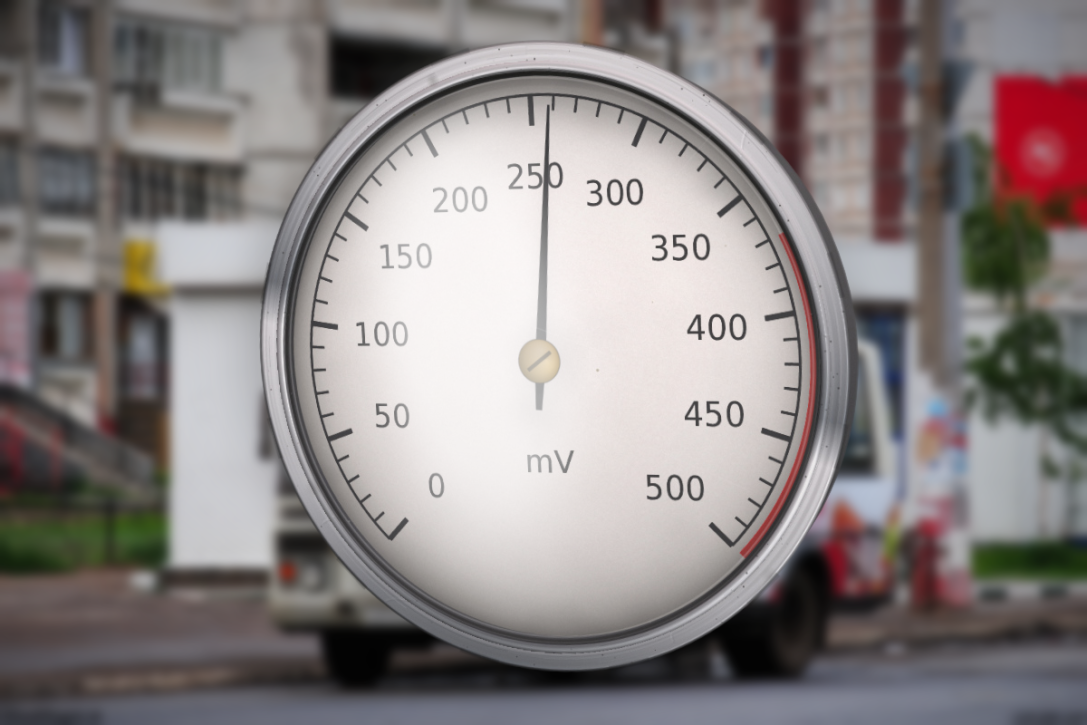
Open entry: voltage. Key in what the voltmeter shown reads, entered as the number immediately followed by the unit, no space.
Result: 260mV
